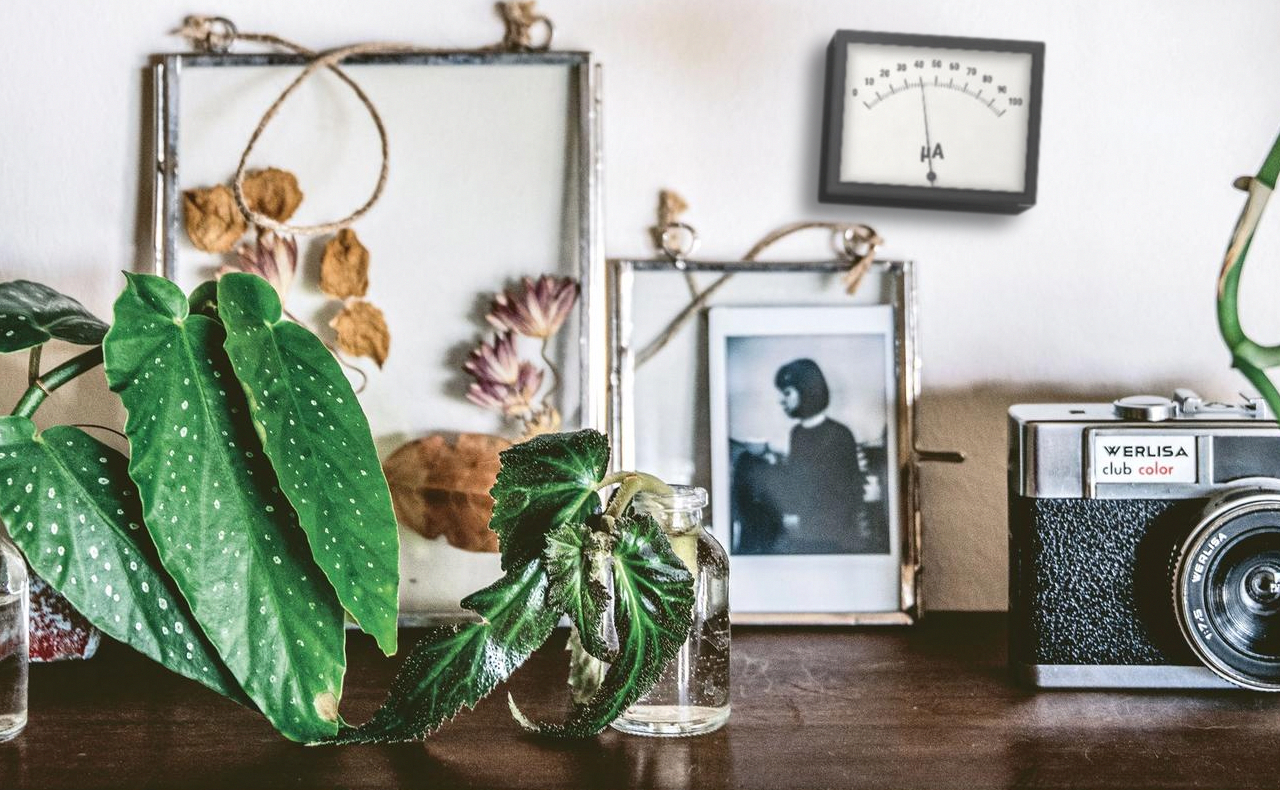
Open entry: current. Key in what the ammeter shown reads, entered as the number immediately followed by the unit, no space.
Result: 40µA
